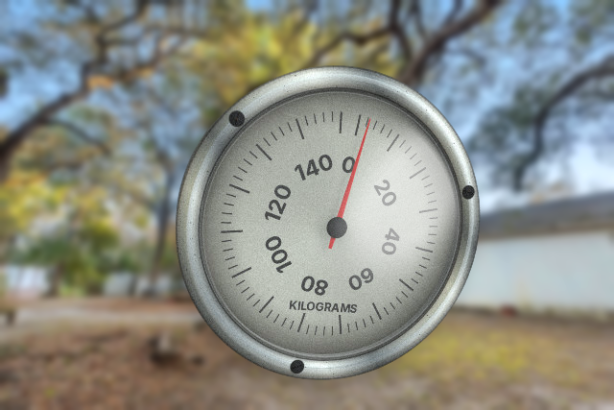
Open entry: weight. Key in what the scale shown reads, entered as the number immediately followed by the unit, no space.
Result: 2kg
